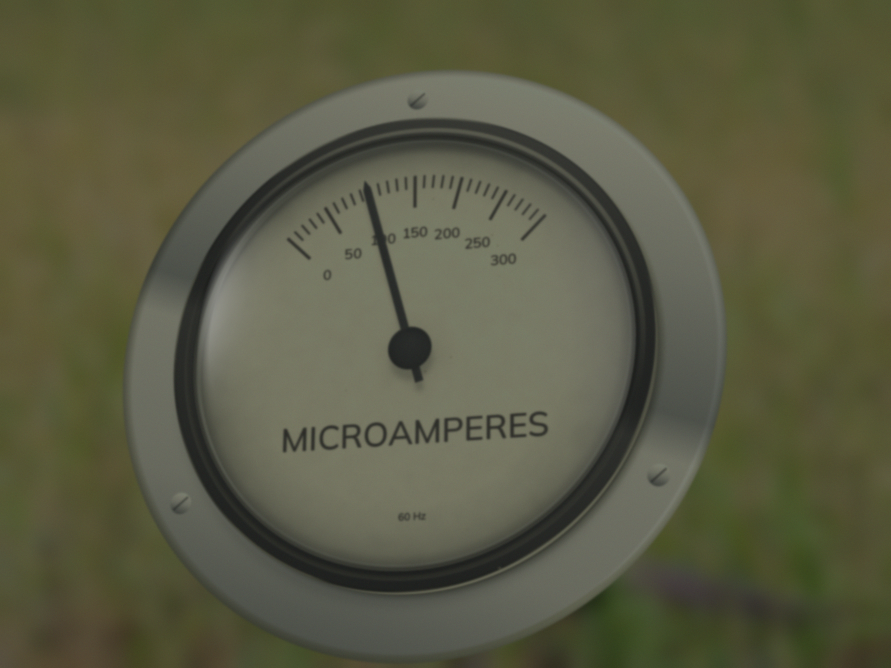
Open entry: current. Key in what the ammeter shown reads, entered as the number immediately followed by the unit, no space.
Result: 100µA
